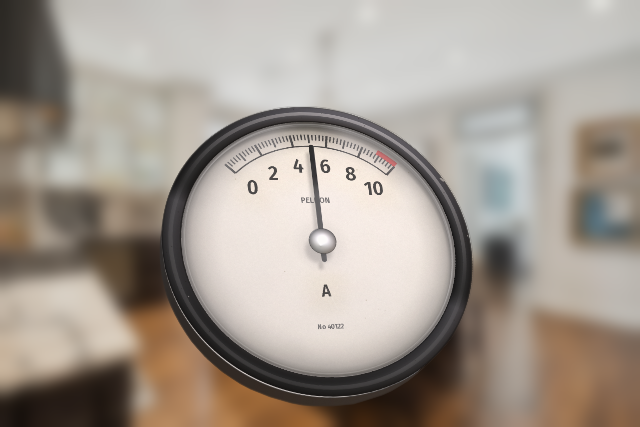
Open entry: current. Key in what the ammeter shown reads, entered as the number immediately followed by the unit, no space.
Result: 5A
